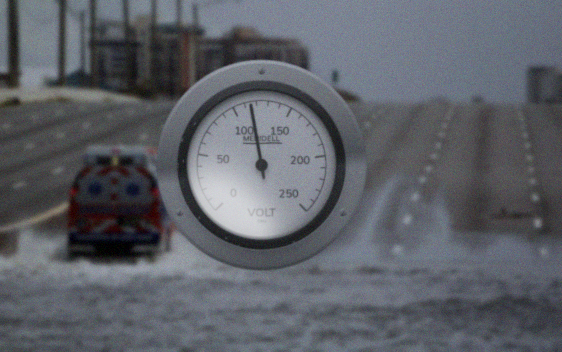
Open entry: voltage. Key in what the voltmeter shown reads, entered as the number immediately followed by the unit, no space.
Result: 115V
